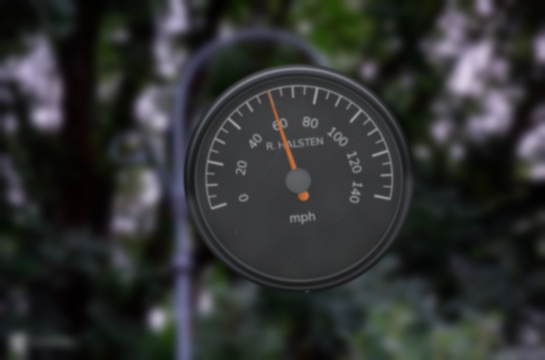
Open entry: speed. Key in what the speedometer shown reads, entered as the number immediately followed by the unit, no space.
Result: 60mph
